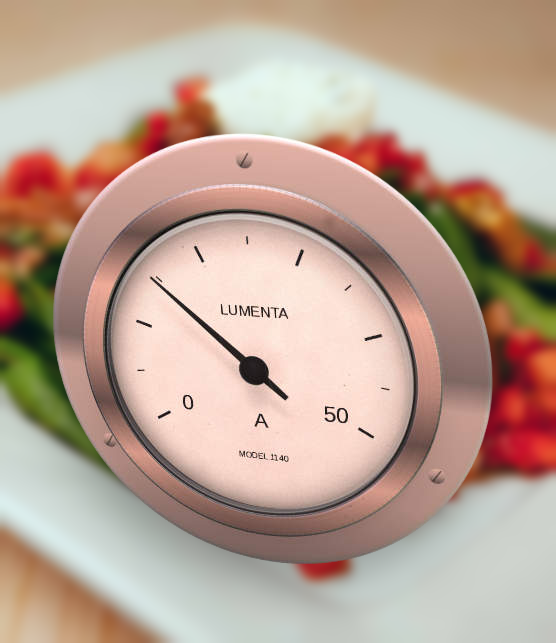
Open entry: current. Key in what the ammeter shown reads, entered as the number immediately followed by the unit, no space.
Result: 15A
